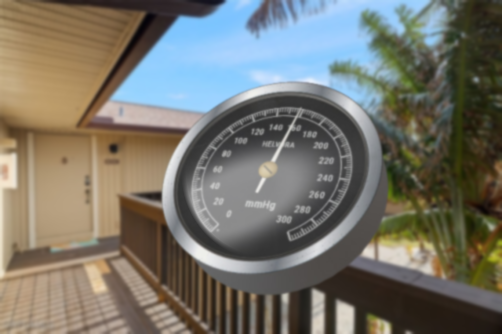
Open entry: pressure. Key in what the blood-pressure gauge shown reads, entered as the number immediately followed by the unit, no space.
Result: 160mmHg
